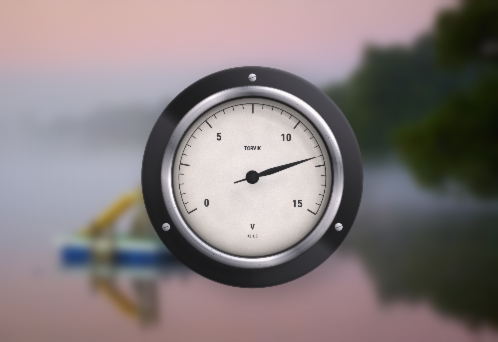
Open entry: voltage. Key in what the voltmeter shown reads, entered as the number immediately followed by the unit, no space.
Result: 12V
